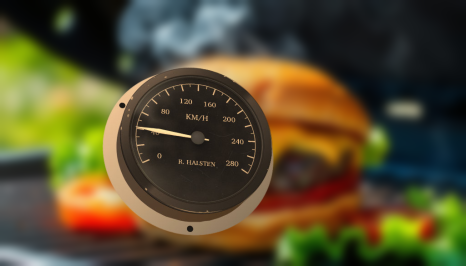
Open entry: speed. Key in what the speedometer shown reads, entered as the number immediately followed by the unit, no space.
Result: 40km/h
